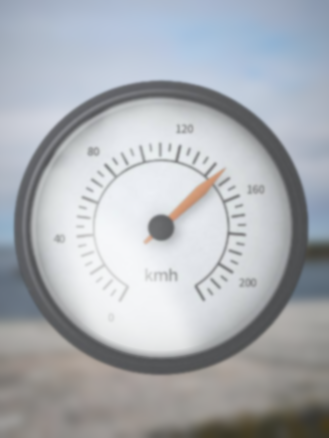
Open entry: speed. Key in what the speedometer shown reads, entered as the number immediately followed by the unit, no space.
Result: 145km/h
